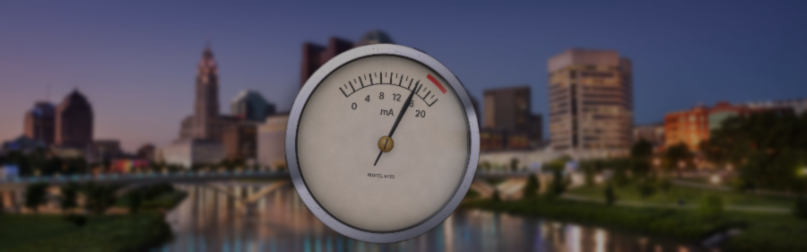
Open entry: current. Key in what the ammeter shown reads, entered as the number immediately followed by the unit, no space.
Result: 15mA
